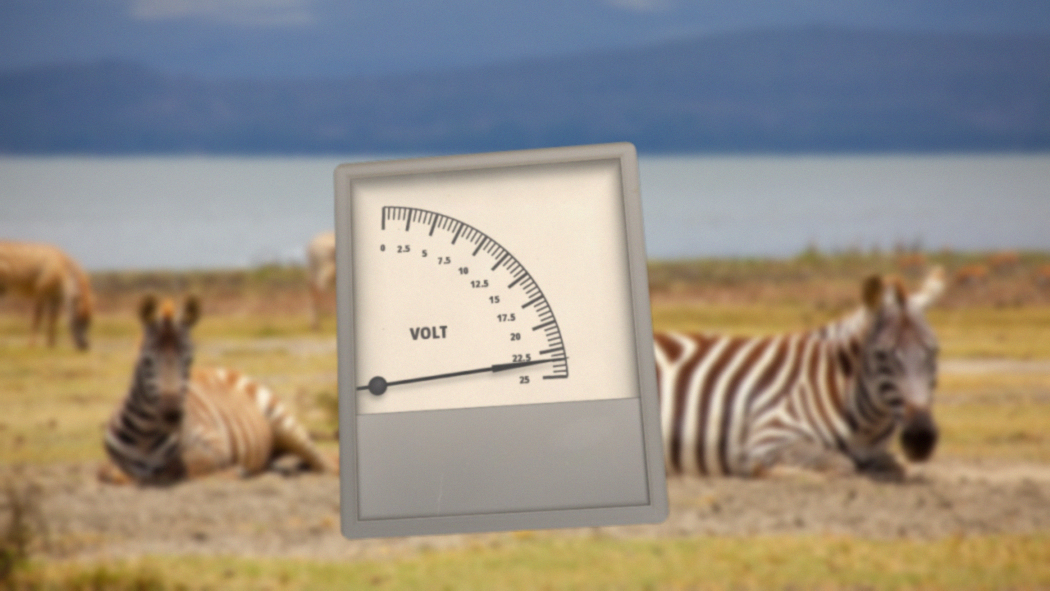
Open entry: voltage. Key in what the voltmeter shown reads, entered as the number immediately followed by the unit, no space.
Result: 23.5V
